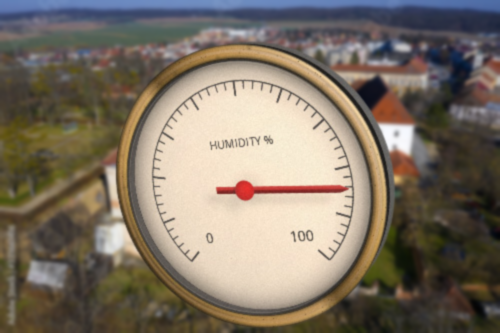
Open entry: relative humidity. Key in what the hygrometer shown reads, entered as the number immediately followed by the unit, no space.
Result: 84%
